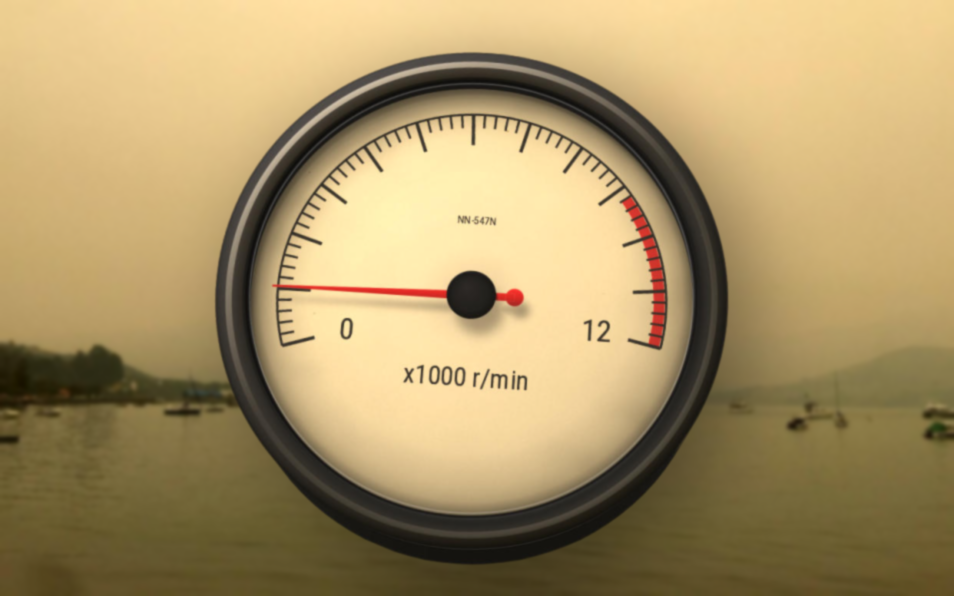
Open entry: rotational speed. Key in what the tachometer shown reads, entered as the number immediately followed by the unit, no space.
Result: 1000rpm
